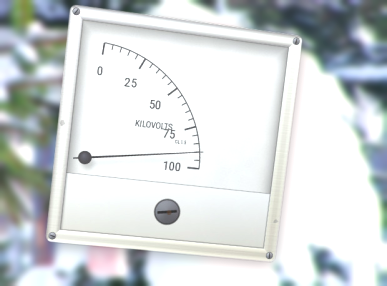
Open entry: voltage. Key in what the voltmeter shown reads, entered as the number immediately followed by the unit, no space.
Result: 90kV
